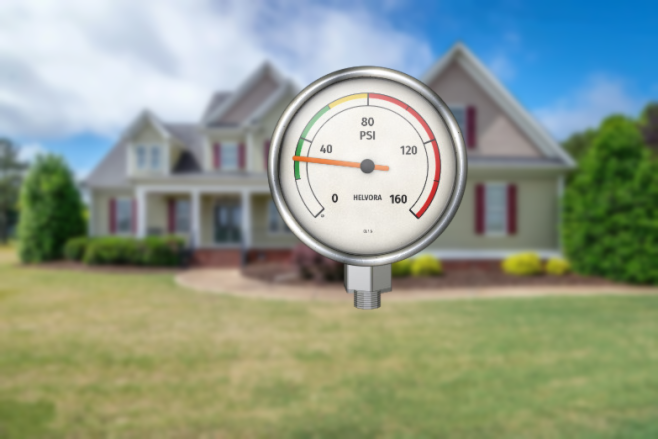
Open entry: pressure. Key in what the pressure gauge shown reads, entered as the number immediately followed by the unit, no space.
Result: 30psi
